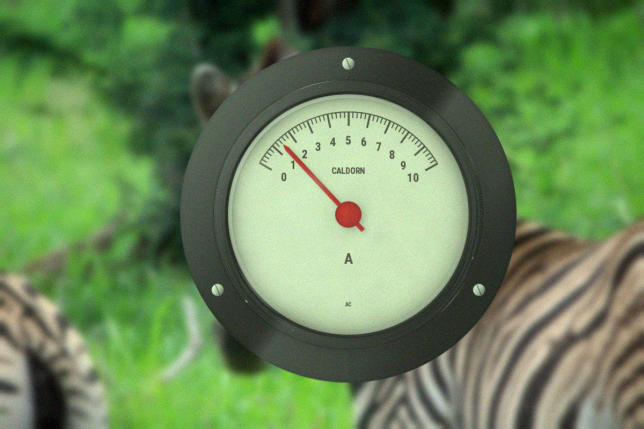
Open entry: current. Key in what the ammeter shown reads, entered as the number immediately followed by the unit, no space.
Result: 1.4A
